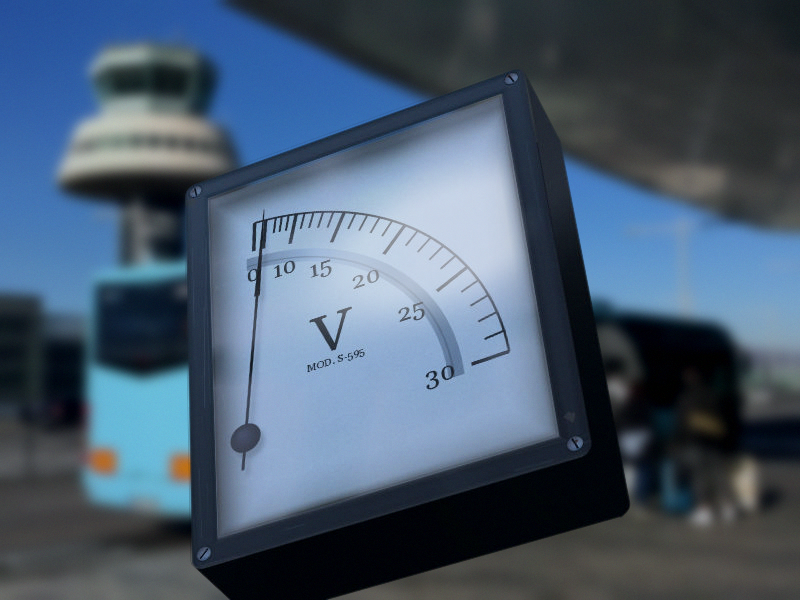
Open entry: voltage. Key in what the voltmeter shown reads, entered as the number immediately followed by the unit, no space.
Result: 5V
